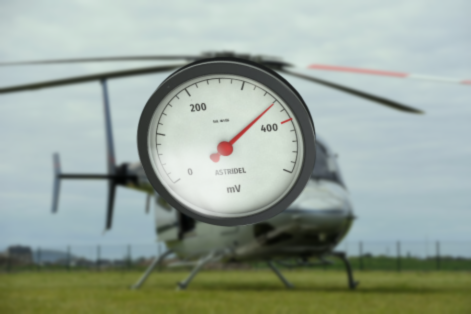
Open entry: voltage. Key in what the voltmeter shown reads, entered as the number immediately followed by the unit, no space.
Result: 360mV
